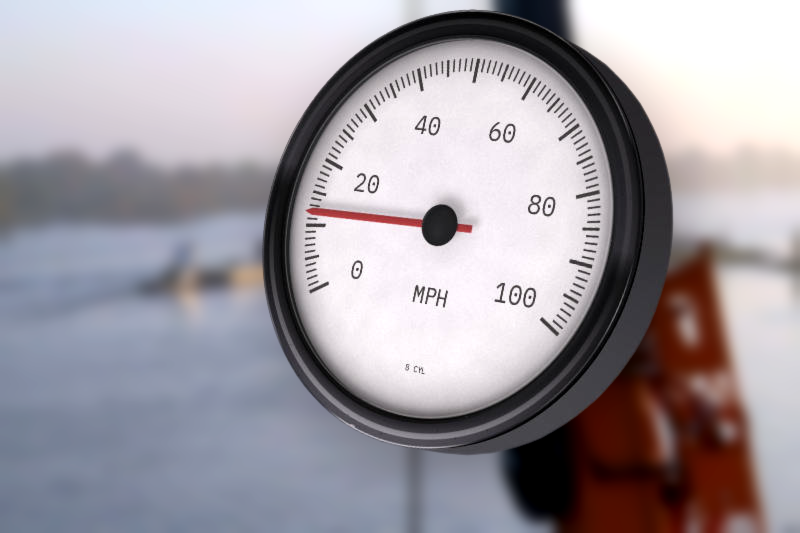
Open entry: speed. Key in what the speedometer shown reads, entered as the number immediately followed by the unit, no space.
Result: 12mph
